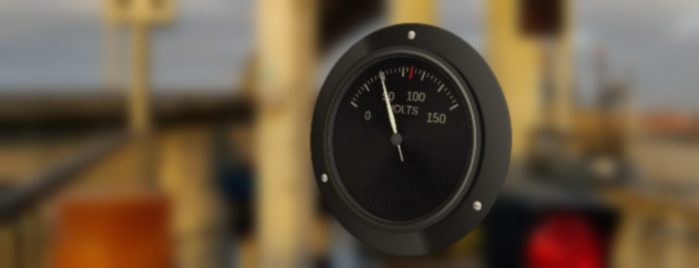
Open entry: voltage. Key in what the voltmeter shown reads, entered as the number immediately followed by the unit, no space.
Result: 50V
